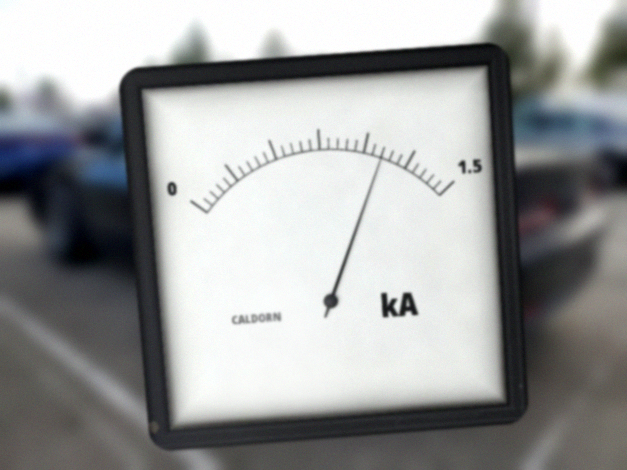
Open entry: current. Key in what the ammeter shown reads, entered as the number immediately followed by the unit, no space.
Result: 1.1kA
